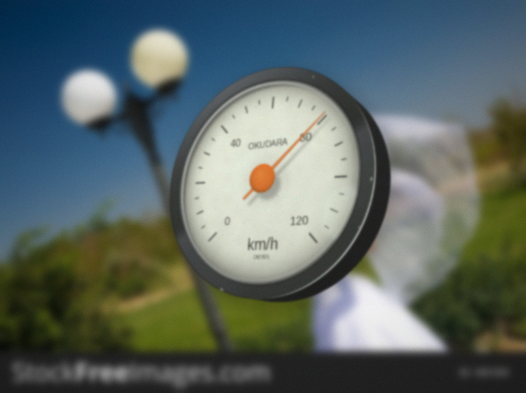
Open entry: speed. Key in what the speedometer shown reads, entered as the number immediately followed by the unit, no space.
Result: 80km/h
